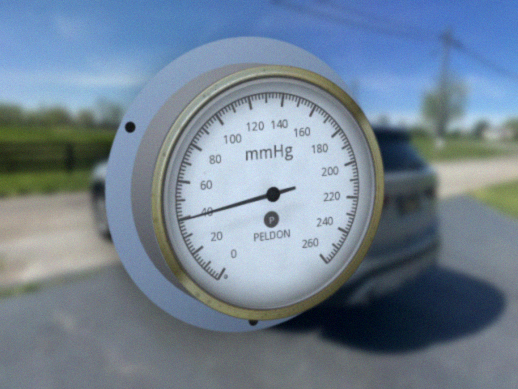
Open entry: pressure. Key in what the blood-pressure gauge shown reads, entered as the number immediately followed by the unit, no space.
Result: 40mmHg
